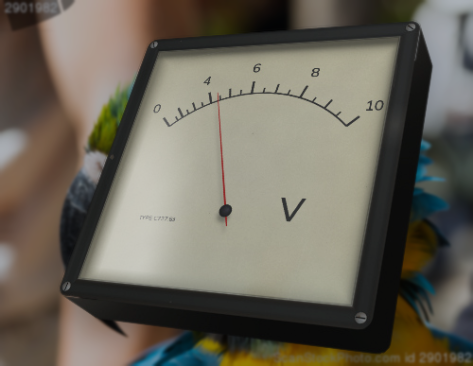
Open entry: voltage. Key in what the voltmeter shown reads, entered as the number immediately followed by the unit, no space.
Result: 4.5V
